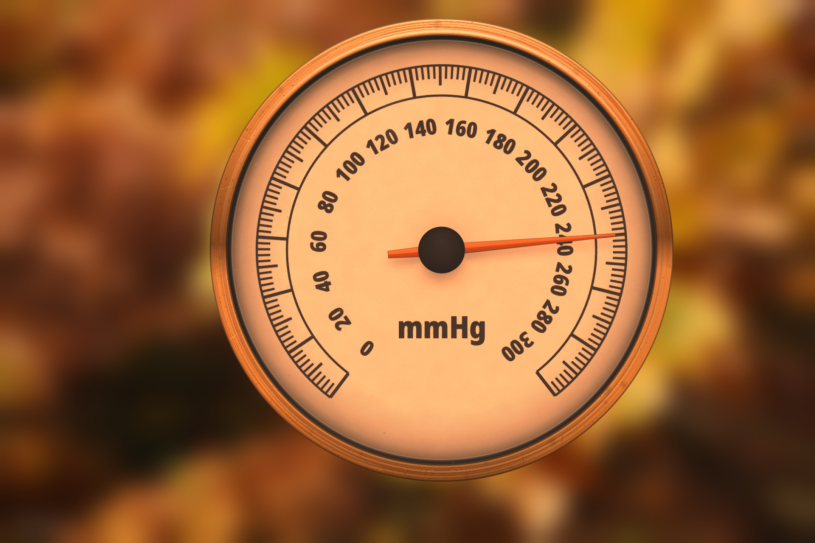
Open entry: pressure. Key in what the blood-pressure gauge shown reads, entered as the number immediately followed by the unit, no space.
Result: 240mmHg
